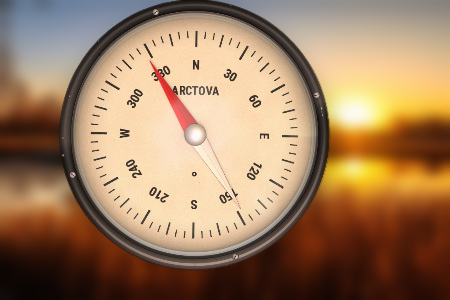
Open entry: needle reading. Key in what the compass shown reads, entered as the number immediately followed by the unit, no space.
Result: 327.5°
